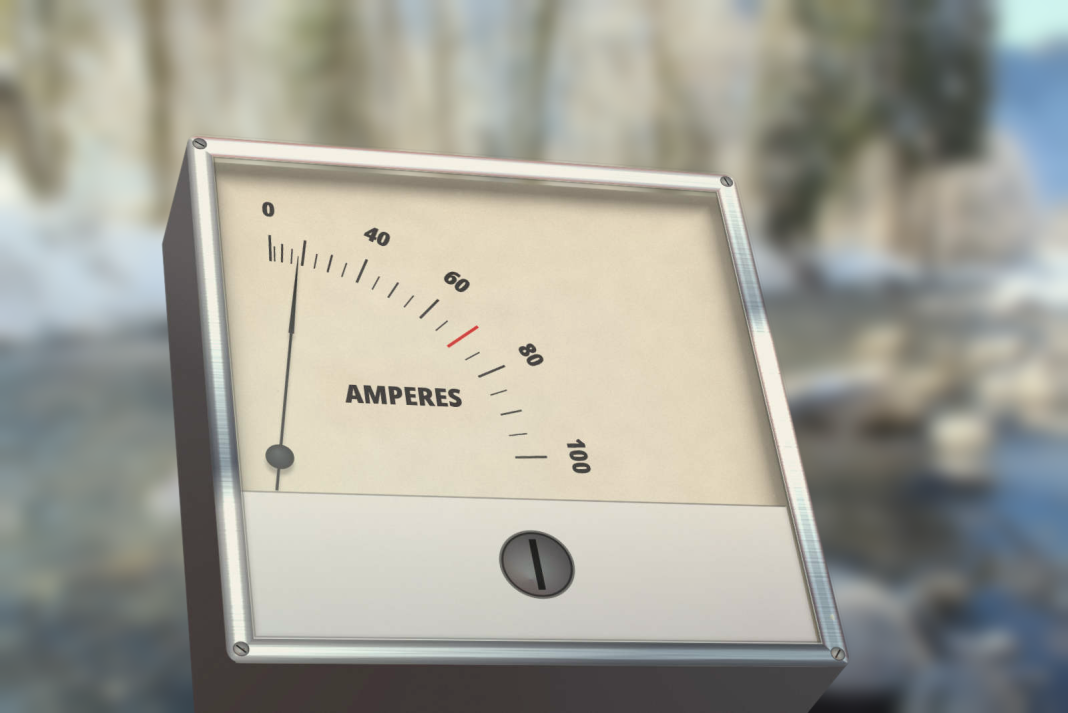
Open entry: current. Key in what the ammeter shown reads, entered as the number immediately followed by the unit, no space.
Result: 17.5A
